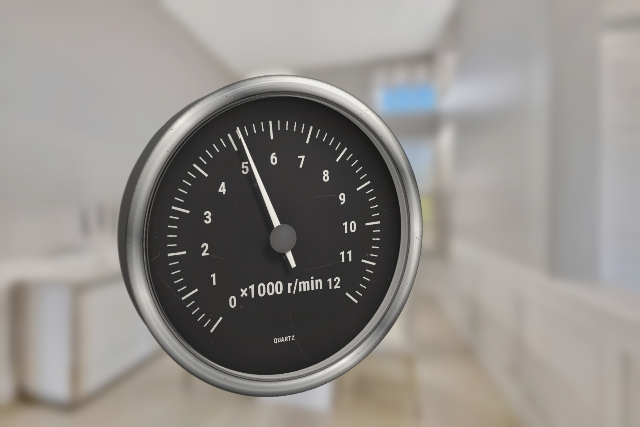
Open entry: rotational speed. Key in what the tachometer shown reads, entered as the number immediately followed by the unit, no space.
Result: 5200rpm
